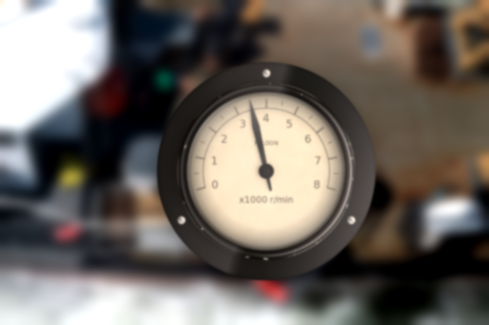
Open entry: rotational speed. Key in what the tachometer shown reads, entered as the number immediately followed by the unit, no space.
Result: 3500rpm
